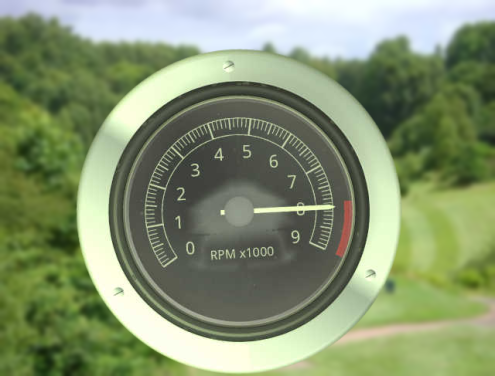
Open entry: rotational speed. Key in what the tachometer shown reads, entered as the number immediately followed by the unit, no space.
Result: 8000rpm
